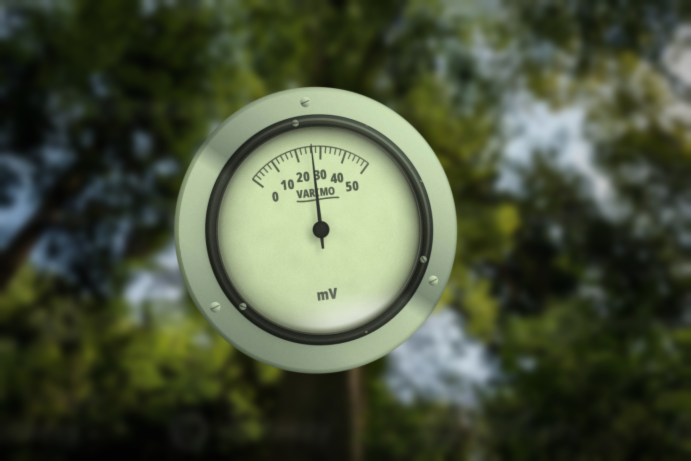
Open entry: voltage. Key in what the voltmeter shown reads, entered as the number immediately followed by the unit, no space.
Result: 26mV
